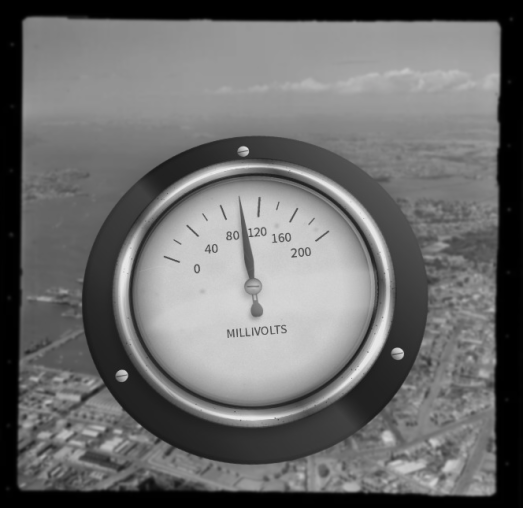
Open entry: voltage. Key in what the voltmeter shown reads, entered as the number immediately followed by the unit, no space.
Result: 100mV
